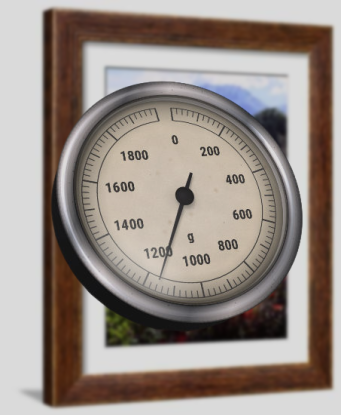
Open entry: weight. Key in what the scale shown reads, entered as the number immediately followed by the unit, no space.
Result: 1160g
